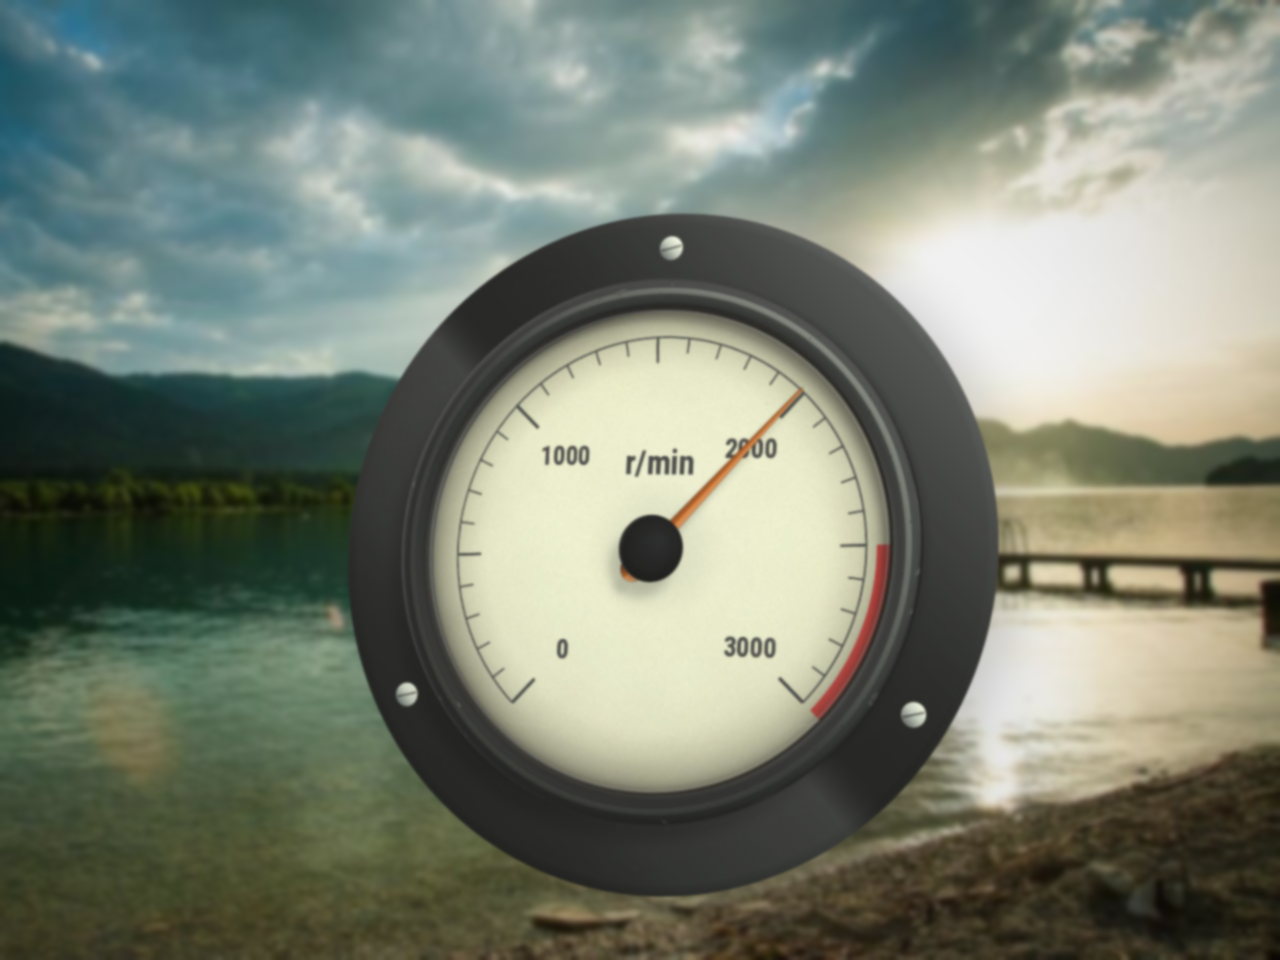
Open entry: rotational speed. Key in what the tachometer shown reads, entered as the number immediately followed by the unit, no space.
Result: 2000rpm
